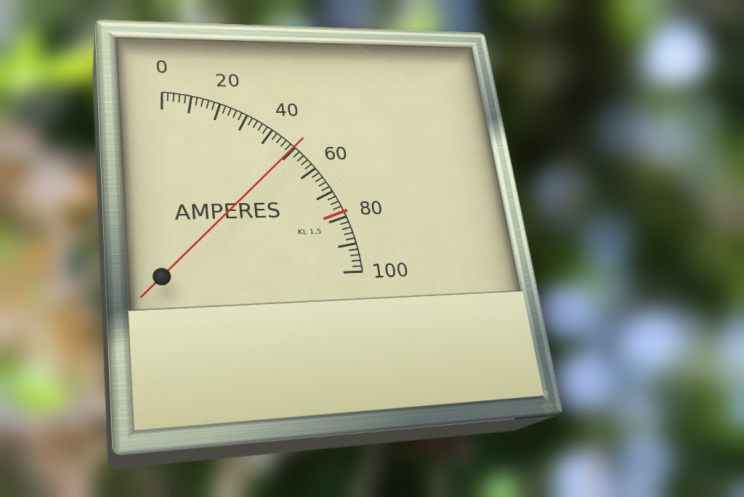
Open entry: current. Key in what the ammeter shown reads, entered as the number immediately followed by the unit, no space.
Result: 50A
